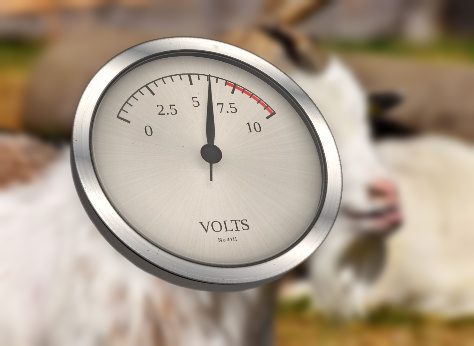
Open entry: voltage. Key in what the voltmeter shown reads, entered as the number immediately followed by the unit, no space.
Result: 6V
